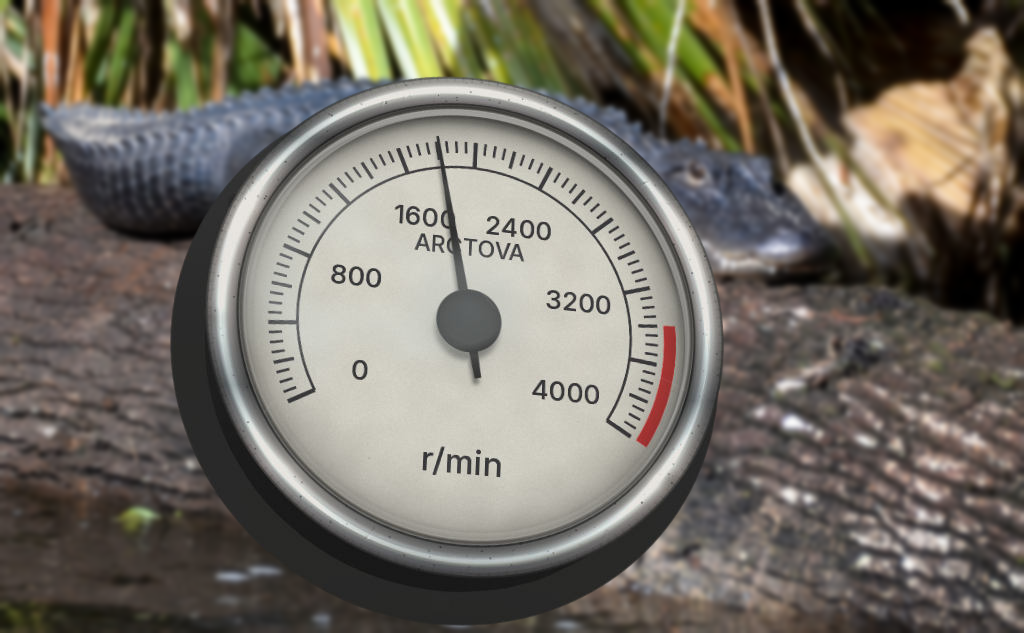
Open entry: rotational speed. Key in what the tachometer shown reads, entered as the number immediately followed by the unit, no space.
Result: 1800rpm
